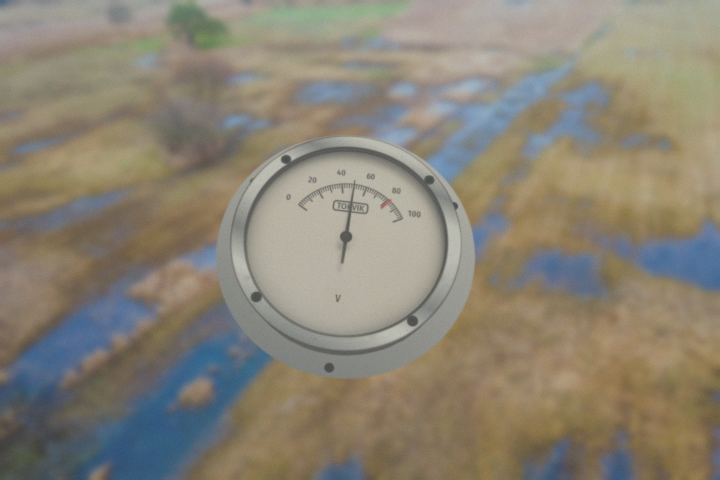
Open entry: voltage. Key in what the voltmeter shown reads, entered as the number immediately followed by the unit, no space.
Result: 50V
